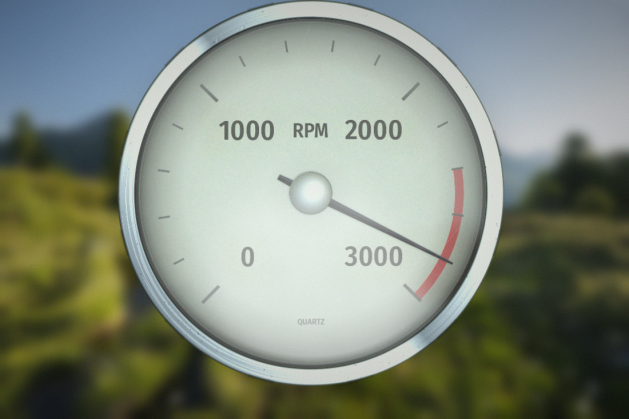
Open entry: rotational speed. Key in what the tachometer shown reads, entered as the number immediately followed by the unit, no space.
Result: 2800rpm
